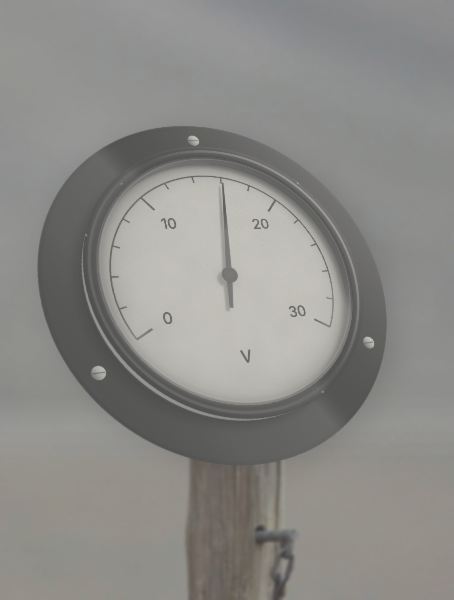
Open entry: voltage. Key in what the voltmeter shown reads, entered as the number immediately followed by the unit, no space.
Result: 16V
